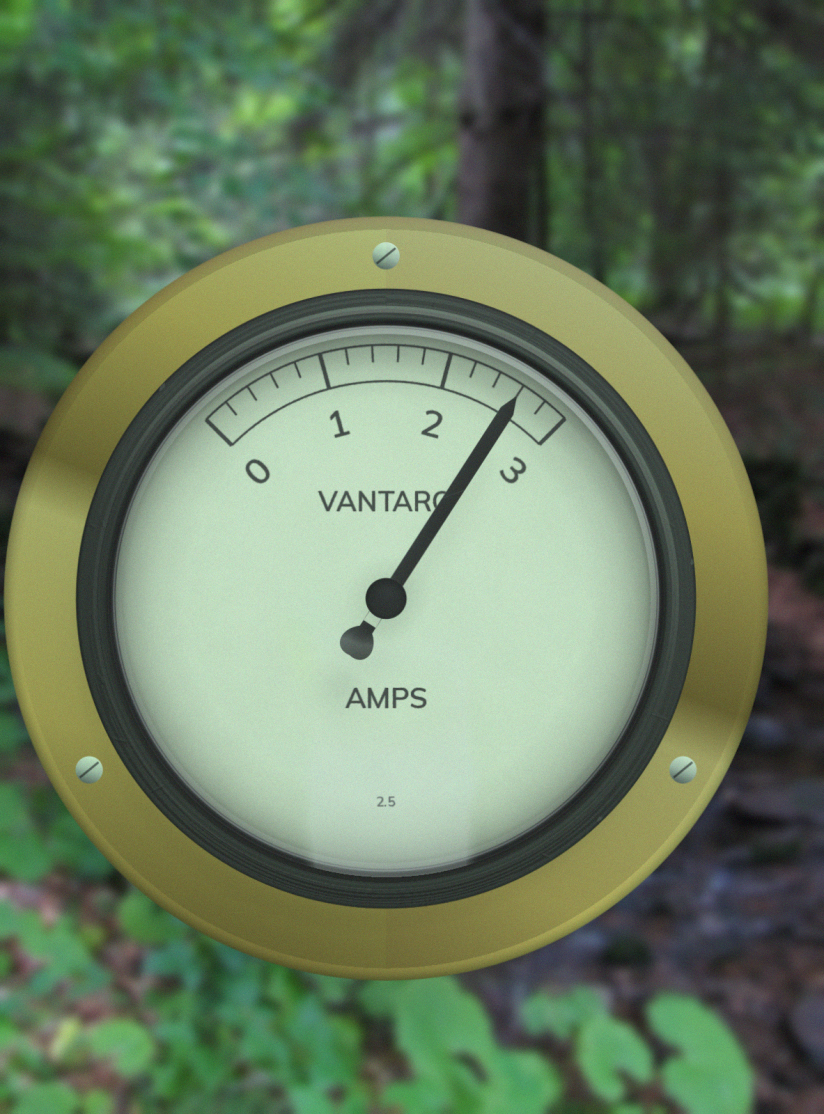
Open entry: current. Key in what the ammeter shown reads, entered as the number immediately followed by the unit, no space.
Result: 2.6A
